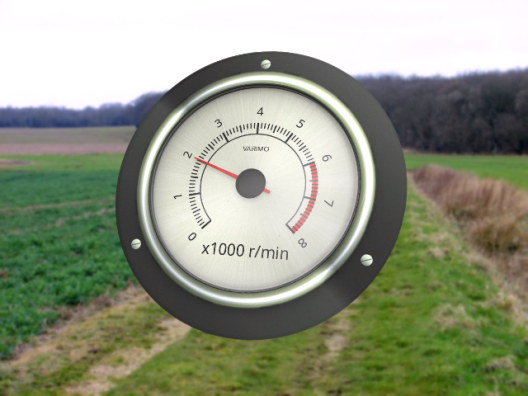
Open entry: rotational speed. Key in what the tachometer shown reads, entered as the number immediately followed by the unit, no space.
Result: 2000rpm
